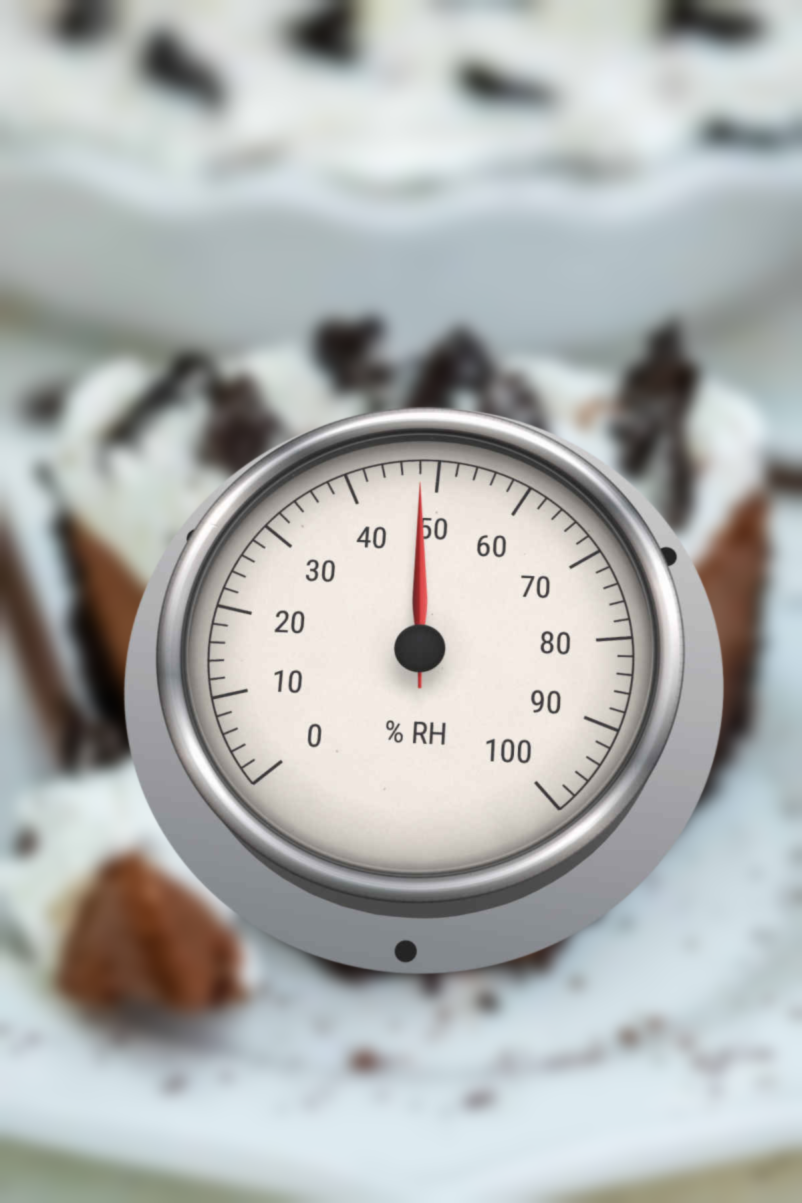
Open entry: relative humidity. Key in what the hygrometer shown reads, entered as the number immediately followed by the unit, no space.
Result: 48%
